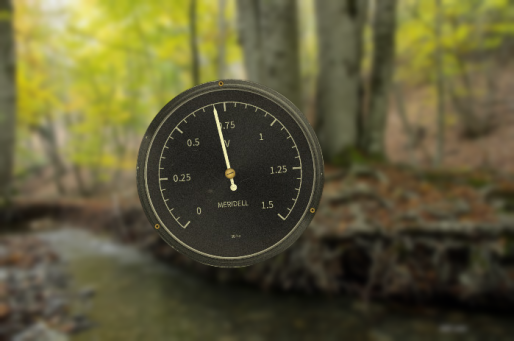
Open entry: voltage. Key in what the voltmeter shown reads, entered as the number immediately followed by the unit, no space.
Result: 0.7V
